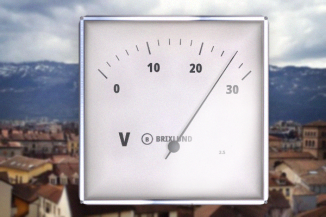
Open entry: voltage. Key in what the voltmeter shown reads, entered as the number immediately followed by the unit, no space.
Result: 26V
